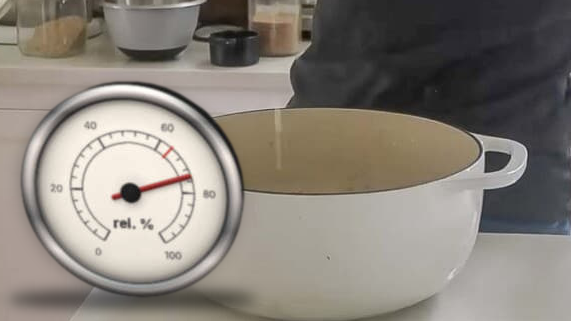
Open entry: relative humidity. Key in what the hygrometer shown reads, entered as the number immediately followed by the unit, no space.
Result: 74%
